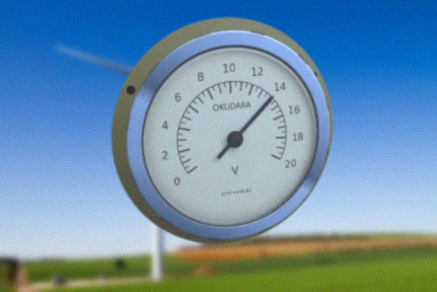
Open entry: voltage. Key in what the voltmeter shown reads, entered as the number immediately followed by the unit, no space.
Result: 14V
